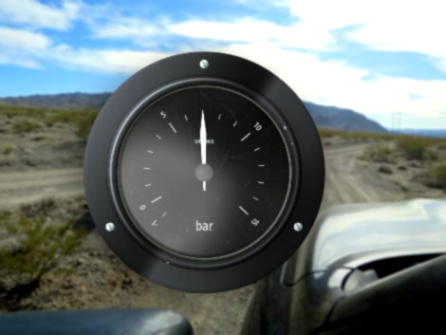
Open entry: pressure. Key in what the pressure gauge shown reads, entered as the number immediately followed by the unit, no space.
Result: 7bar
